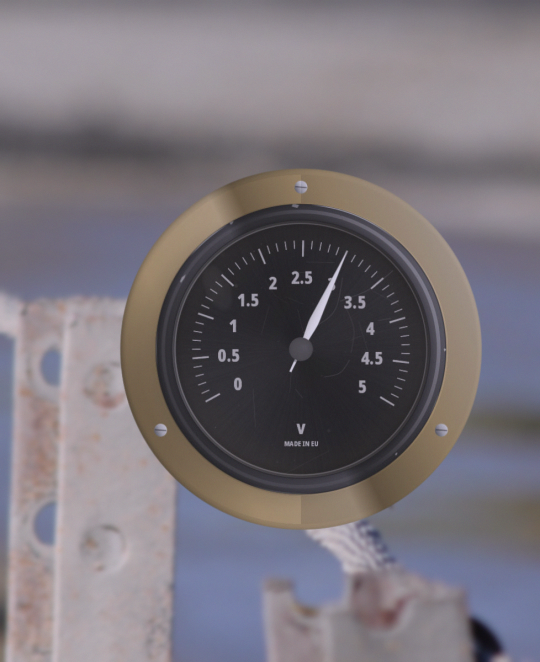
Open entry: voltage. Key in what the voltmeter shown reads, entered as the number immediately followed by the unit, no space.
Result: 3V
